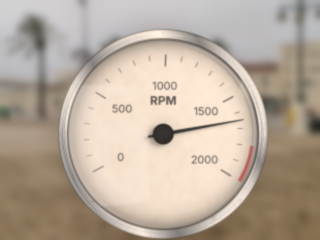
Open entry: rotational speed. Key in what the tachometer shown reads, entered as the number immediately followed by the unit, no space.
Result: 1650rpm
